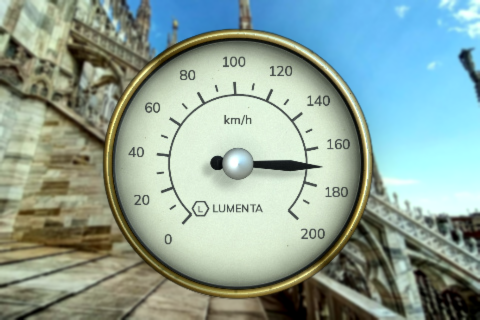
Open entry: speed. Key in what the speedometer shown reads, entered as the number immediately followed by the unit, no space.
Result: 170km/h
